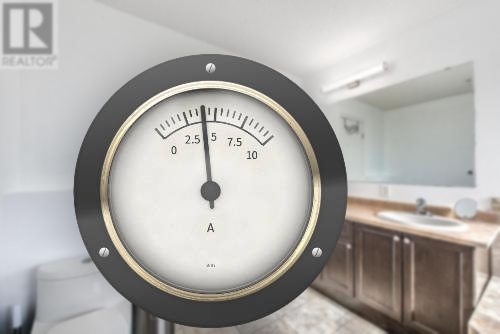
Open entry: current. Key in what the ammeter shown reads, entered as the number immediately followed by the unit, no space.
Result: 4A
